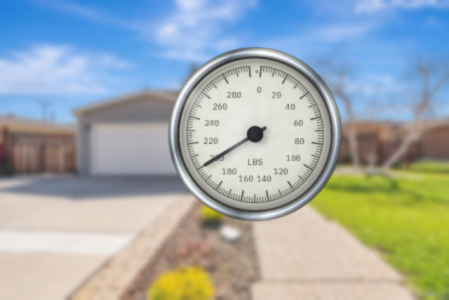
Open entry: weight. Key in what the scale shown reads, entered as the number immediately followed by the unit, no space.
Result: 200lb
